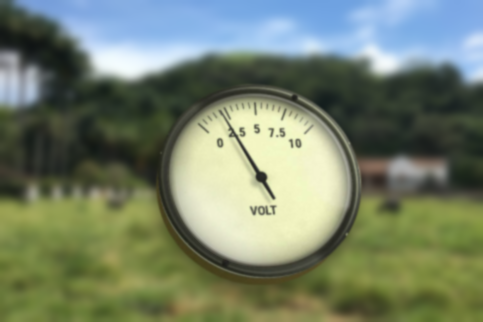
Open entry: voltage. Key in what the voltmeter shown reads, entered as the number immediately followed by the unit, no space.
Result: 2V
